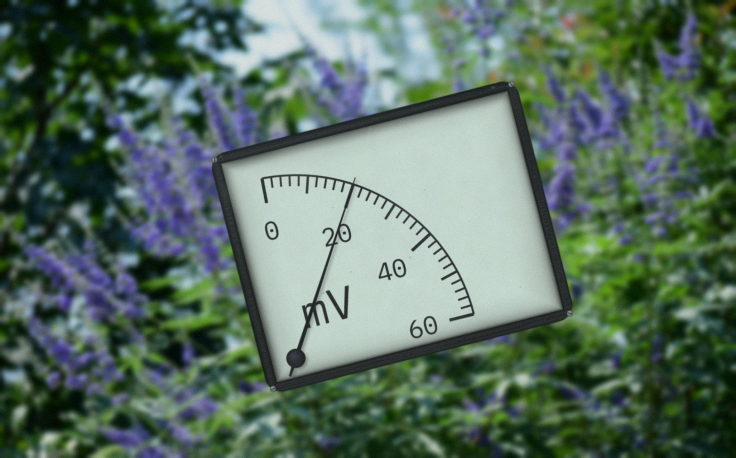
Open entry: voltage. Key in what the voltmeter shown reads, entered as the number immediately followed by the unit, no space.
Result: 20mV
